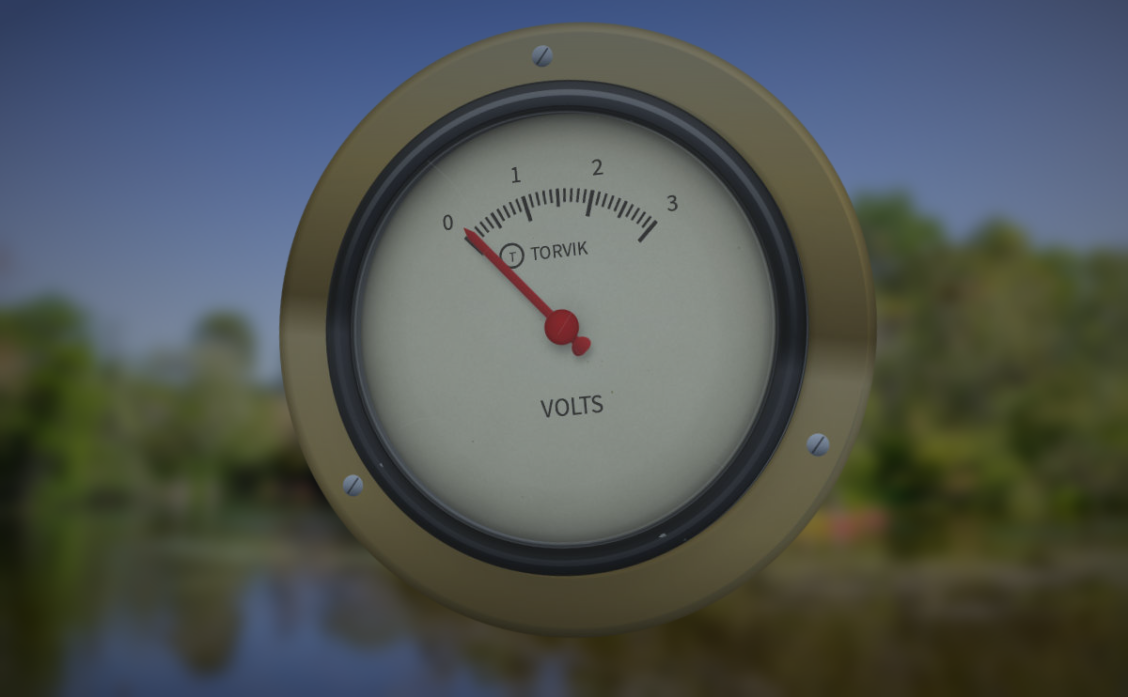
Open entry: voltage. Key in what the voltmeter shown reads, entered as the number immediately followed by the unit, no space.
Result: 0.1V
